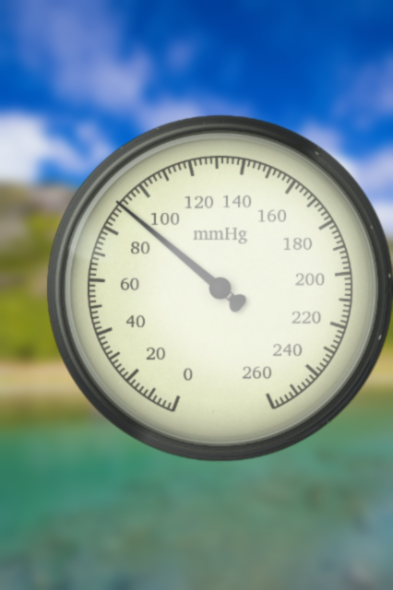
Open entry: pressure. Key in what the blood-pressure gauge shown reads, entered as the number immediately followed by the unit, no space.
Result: 90mmHg
